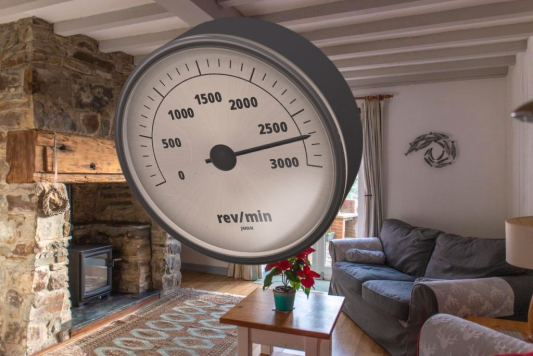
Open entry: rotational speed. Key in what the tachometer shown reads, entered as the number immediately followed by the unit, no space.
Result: 2700rpm
